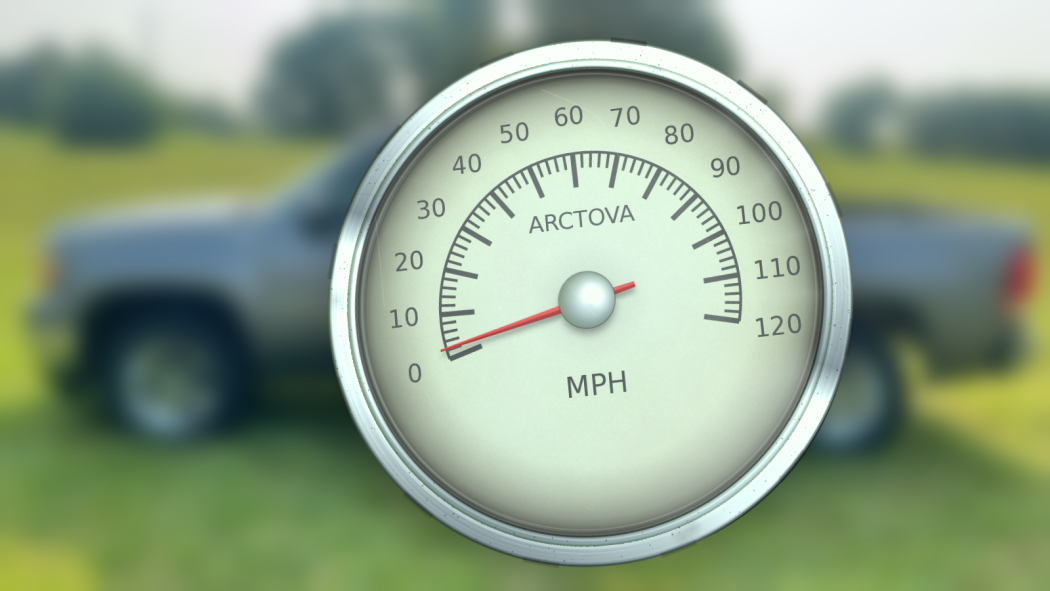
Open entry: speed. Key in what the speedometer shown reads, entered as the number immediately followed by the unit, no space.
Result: 2mph
